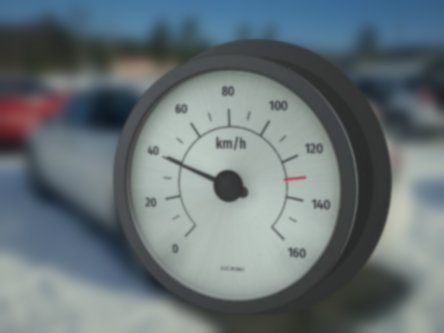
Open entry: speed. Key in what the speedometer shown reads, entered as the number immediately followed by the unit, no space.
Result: 40km/h
